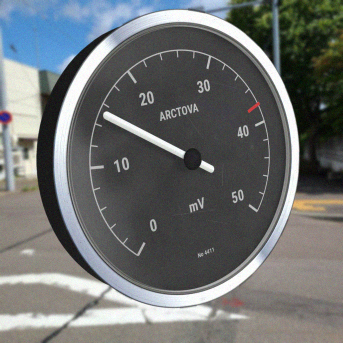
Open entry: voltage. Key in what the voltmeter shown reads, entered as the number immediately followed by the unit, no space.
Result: 15mV
